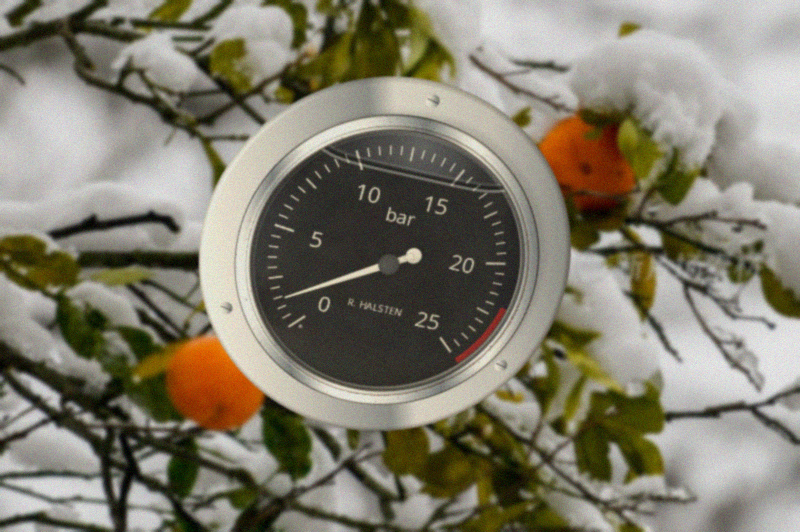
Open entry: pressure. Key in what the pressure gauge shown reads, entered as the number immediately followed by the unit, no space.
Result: 1.5bar
